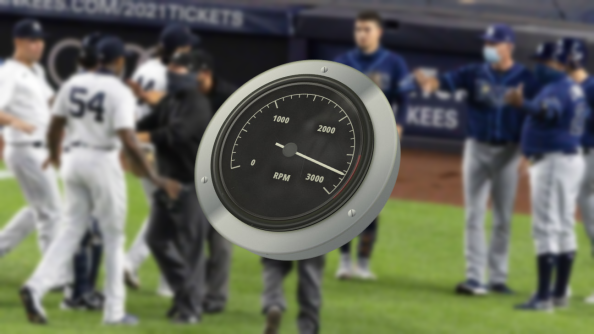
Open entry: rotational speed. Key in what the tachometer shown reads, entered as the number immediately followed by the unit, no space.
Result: 2750rpm
